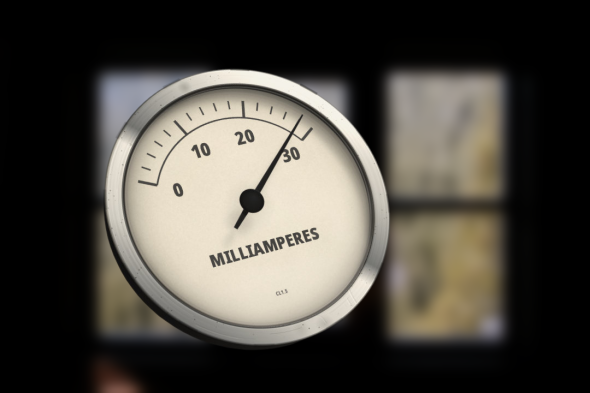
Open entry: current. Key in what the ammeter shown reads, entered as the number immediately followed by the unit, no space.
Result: 28mA
